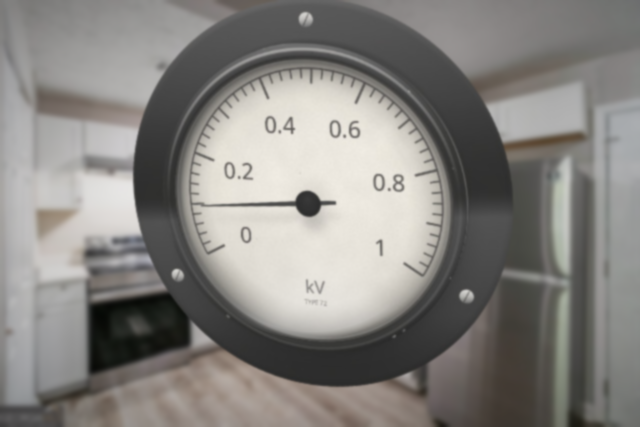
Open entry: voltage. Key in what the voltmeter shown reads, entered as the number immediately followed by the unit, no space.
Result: 0.1kV
